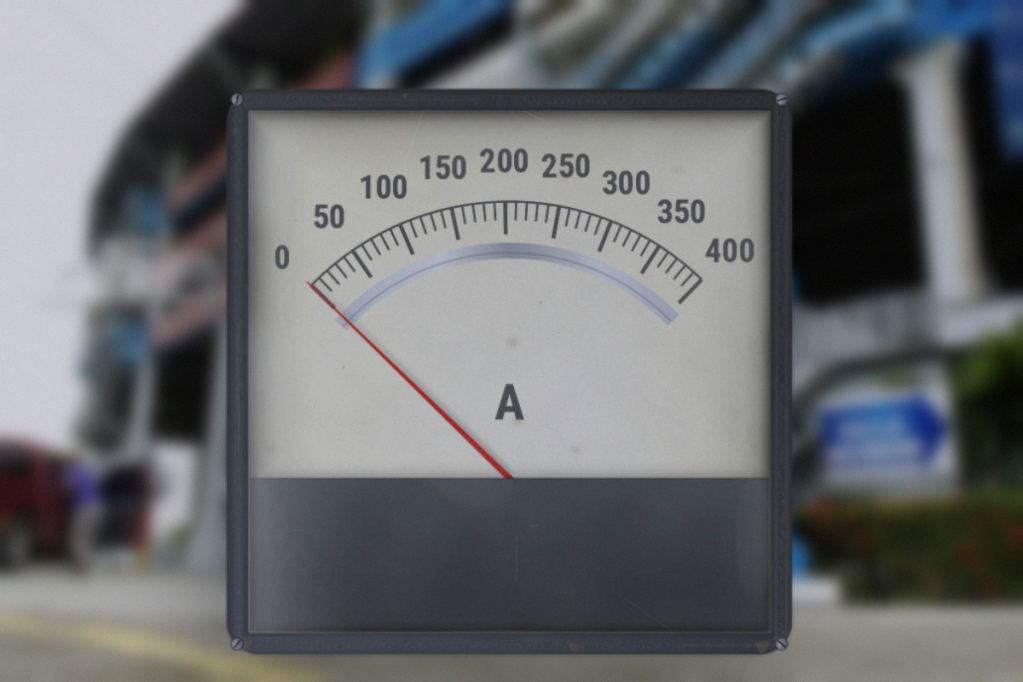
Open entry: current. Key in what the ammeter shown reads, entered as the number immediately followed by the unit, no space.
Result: 0A
